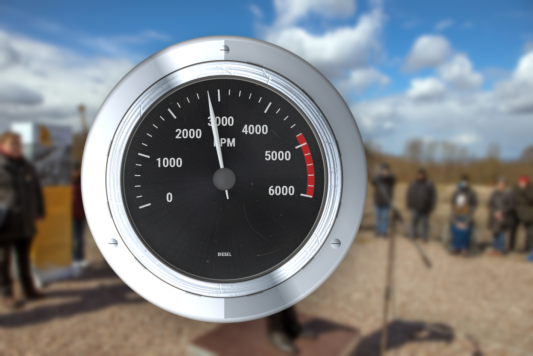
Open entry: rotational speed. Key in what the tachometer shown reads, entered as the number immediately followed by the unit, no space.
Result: 2800rpm
